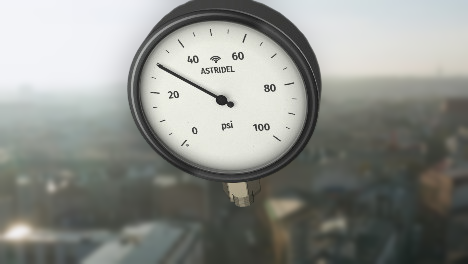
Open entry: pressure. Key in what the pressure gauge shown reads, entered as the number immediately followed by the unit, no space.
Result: 30psi
